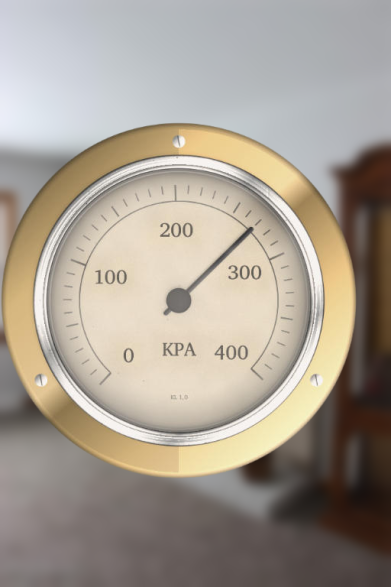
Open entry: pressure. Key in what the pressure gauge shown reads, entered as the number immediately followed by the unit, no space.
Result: 270kPa
